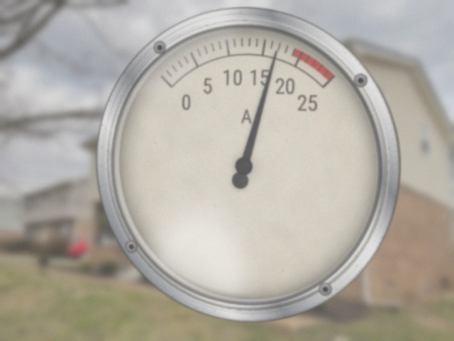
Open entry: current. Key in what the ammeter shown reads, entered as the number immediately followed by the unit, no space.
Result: 17A
